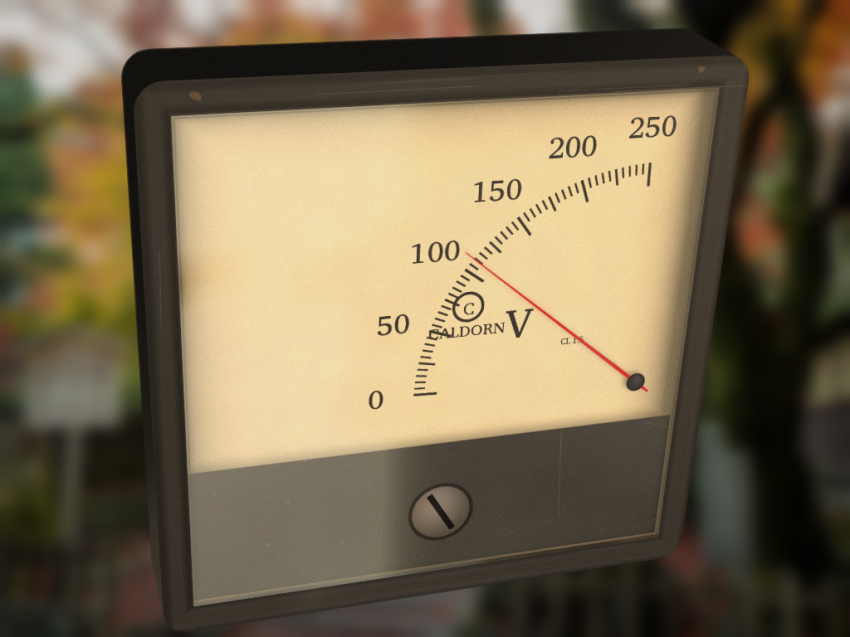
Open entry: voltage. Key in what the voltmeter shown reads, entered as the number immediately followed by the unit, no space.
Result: 110V
